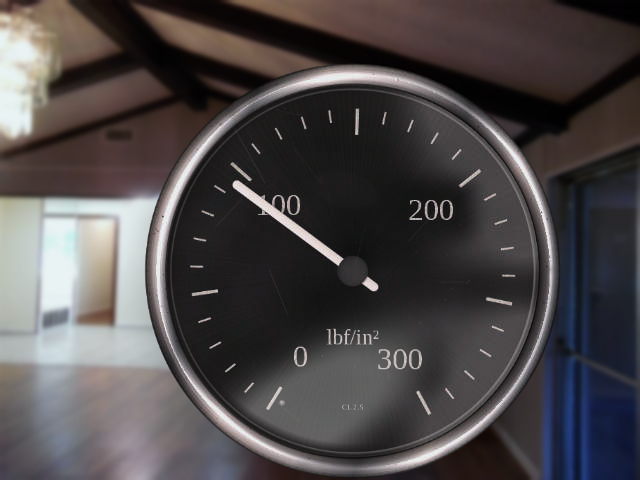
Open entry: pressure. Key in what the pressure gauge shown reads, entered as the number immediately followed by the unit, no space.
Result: 95psi
